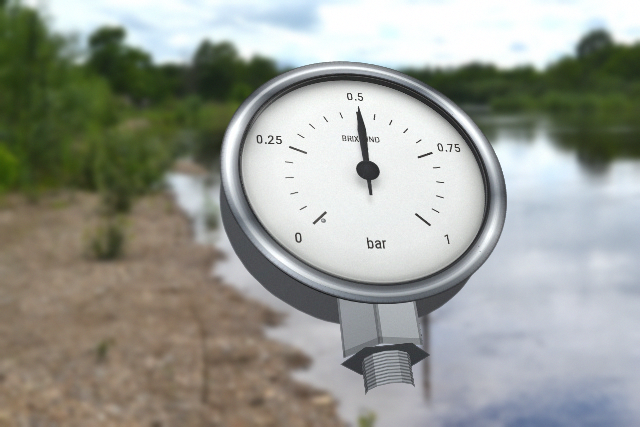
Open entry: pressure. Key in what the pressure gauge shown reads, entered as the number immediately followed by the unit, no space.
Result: 0.5bar
